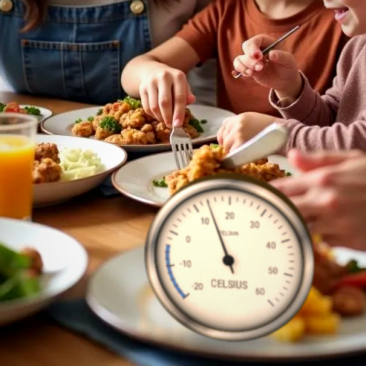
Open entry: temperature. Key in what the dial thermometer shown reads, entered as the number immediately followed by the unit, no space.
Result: 14°C
